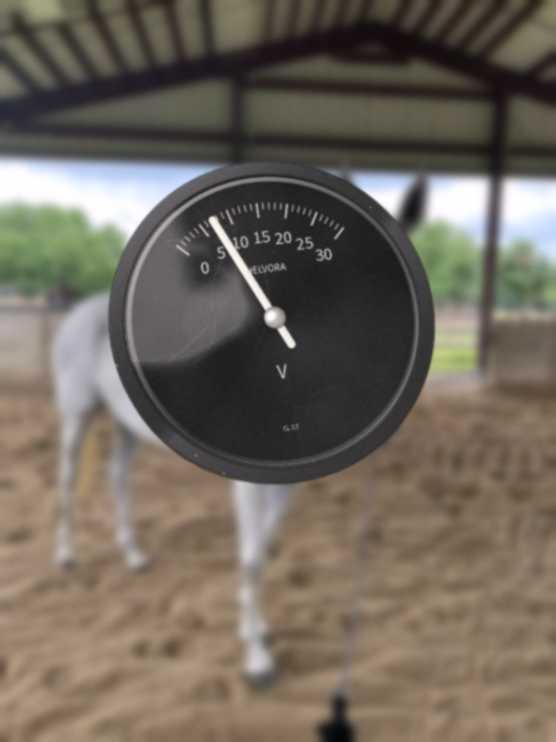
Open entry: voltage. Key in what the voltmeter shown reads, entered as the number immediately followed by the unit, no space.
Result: 7V
